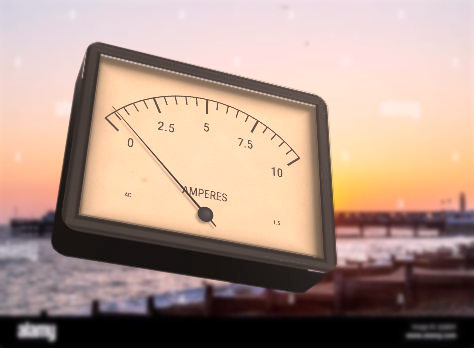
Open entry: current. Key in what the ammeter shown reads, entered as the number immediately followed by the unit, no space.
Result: 0.5A
